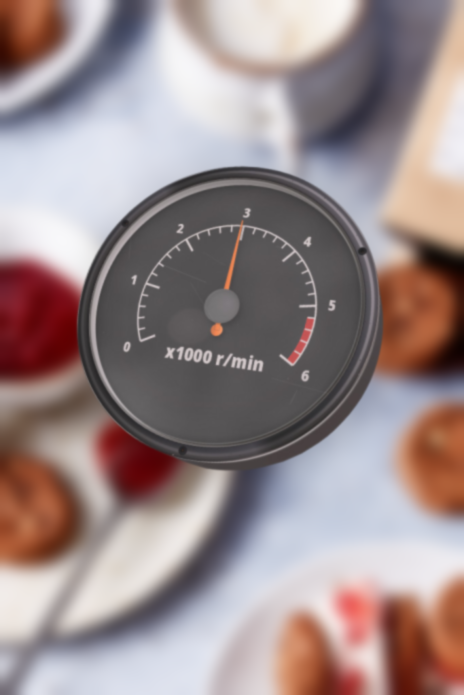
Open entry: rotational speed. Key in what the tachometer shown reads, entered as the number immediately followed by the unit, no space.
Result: 3000rpm
